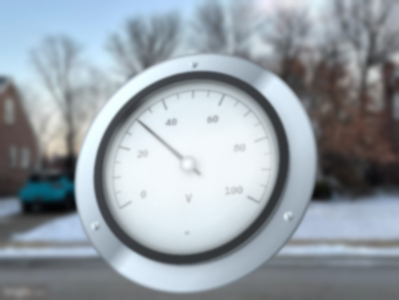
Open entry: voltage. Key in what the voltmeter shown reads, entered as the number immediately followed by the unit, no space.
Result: 30V
